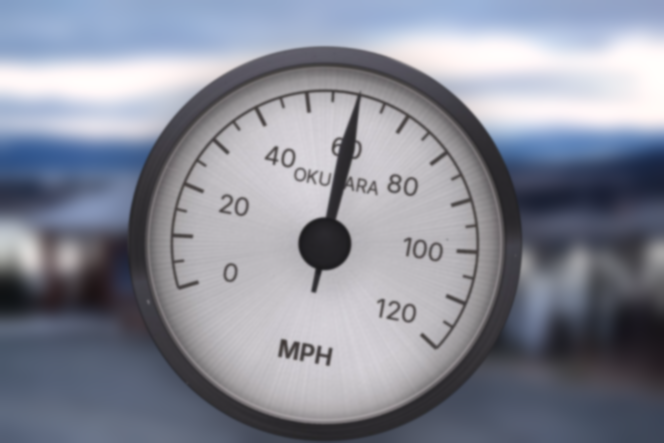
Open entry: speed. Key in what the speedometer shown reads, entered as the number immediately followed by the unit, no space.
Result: 60mph
